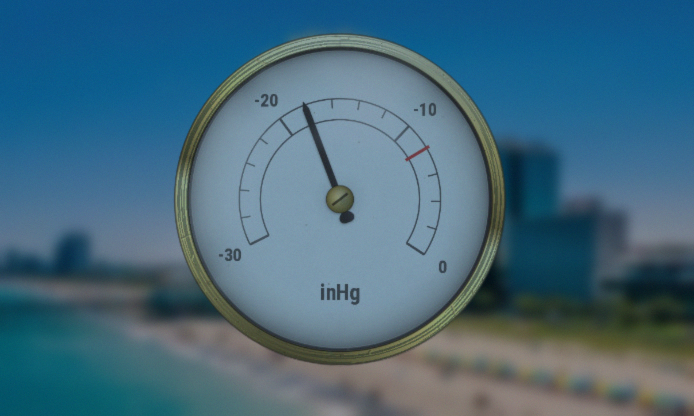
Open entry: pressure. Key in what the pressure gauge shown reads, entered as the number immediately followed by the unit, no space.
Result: -18inHg
